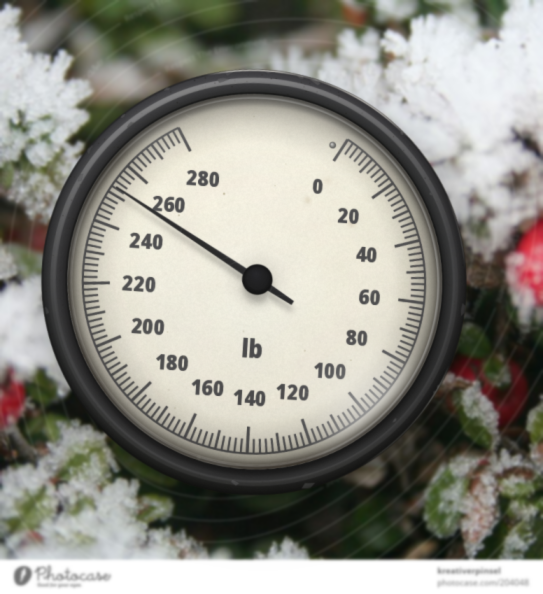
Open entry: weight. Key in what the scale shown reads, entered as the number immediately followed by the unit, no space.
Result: 252lb
